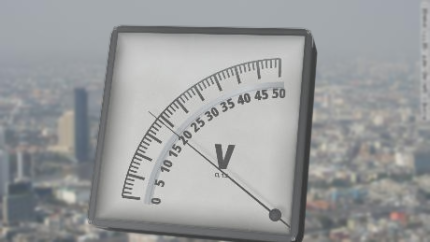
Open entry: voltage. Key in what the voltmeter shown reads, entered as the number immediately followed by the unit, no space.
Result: 19V
